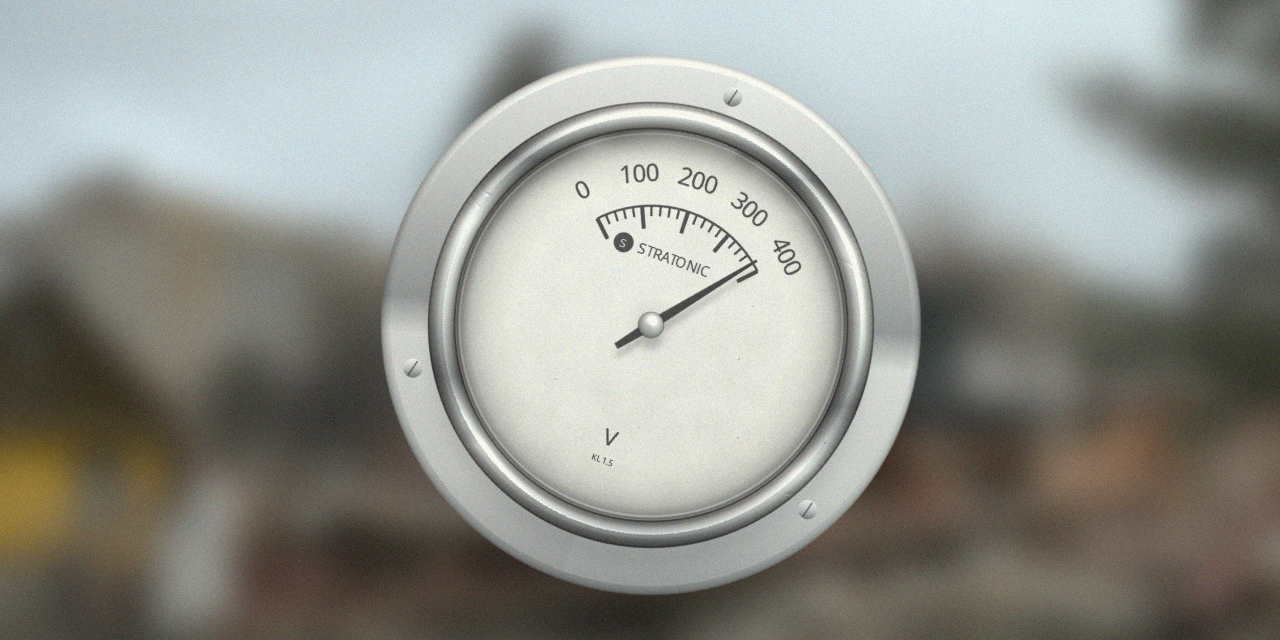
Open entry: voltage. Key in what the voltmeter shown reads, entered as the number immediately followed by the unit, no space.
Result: 380V
